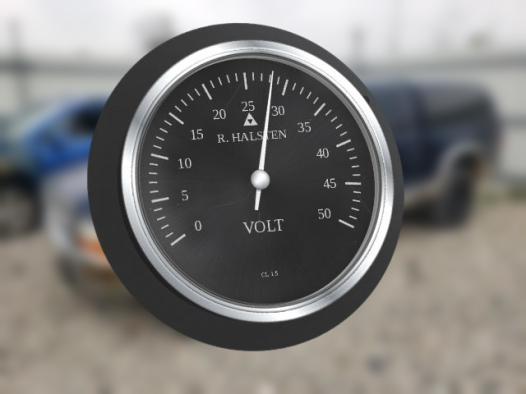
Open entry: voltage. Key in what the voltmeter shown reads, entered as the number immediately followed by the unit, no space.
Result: 28V
